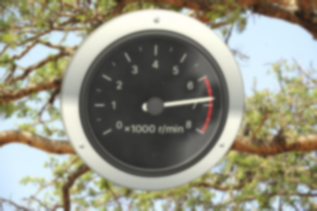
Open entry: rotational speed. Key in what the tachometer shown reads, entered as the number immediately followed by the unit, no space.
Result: 6750rpm
